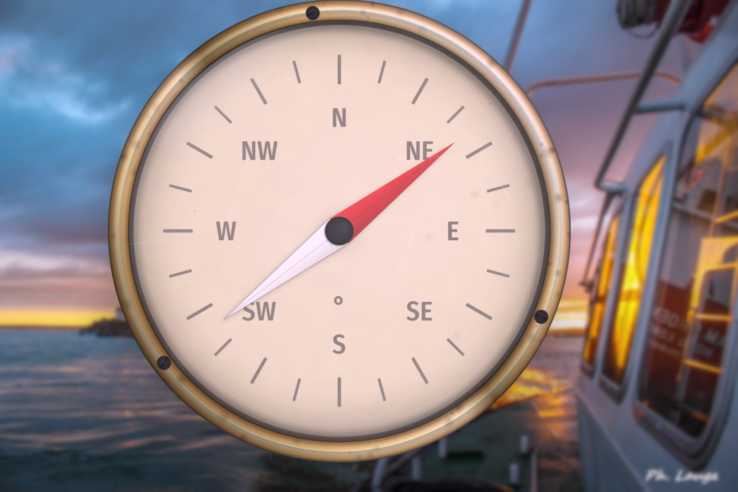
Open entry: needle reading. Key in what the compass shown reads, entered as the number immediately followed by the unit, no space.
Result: 52.5°
